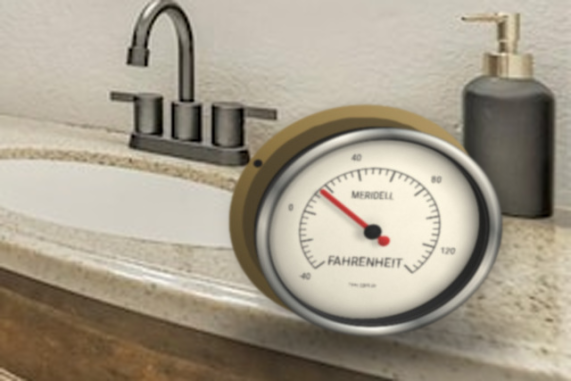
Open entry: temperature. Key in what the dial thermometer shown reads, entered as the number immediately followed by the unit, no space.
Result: 16°F
